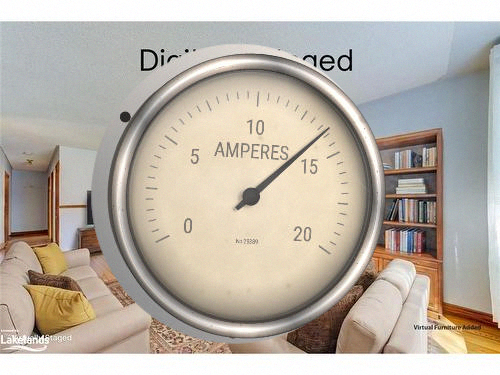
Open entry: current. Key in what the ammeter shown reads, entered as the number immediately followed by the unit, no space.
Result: 13.75A
